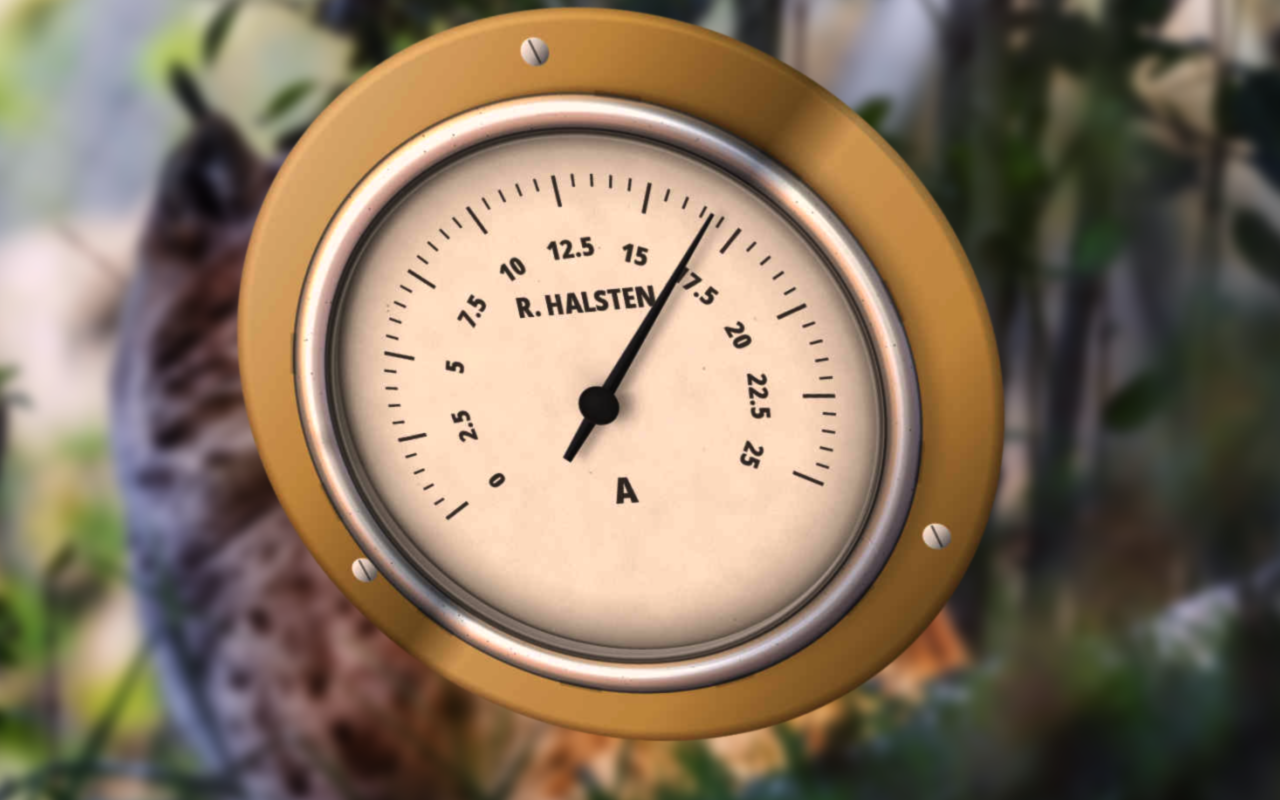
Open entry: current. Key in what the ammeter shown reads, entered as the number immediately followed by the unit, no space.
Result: 16.75A
